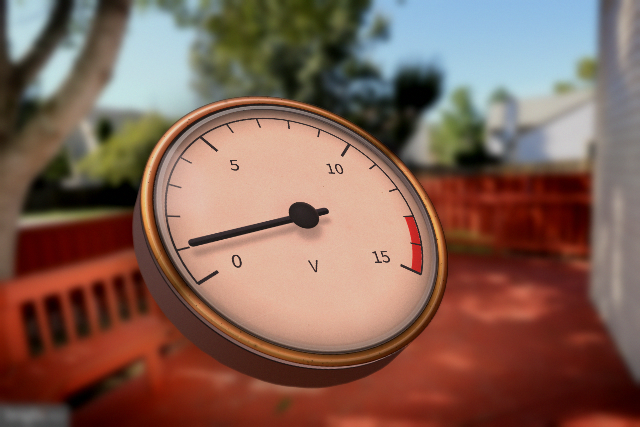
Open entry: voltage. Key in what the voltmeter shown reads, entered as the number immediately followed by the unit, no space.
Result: 1V
